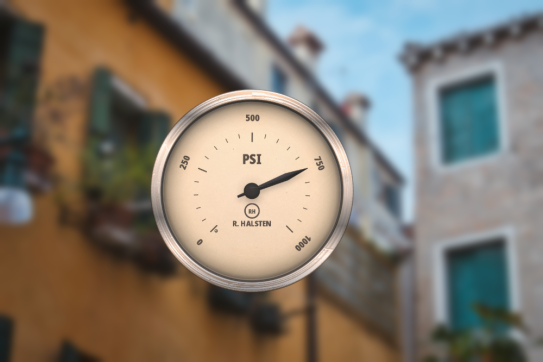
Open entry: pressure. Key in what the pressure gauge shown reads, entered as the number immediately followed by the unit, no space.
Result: 750psi
